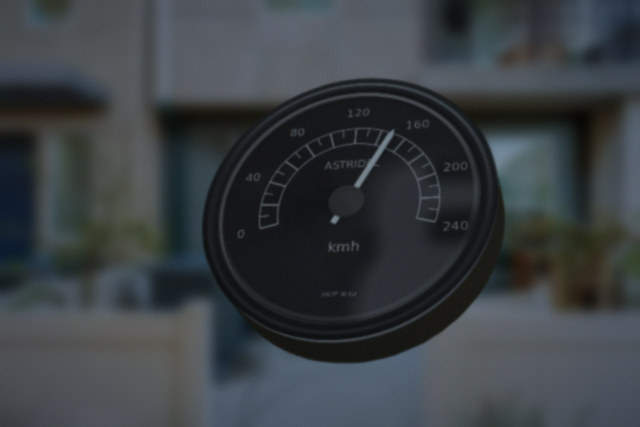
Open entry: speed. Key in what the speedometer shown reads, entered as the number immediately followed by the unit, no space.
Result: 150km/h
